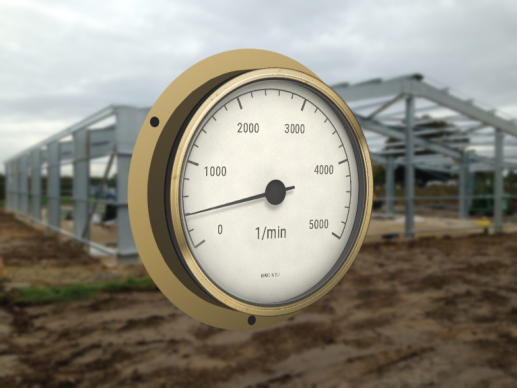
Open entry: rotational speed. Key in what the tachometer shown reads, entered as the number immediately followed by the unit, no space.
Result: 400rpm
